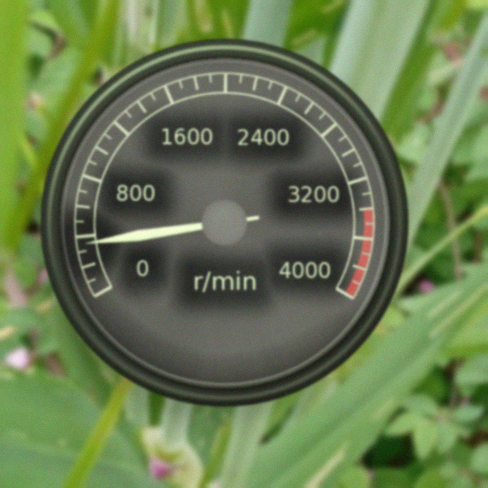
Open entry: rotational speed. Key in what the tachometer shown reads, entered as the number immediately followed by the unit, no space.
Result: 350rpm
